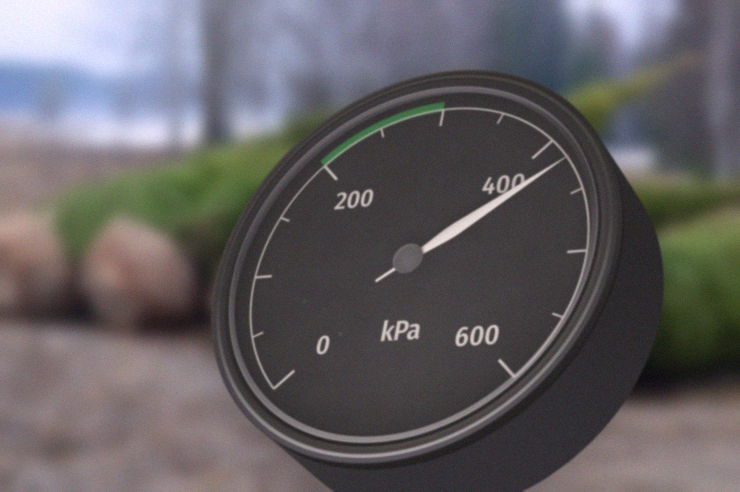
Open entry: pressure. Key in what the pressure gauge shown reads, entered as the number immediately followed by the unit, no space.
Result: 425kPa
